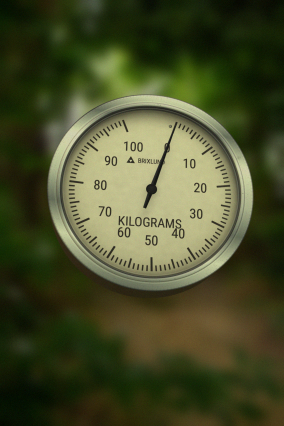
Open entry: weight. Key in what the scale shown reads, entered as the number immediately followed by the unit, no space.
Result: 0kg
